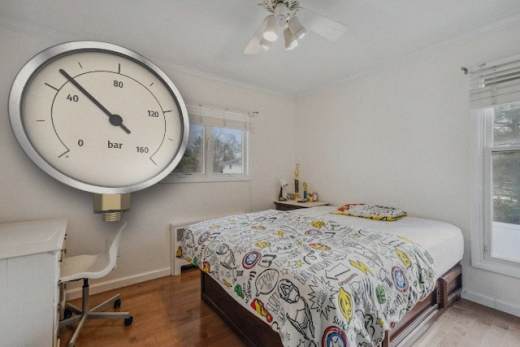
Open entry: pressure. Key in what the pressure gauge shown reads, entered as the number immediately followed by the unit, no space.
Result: 50bar
